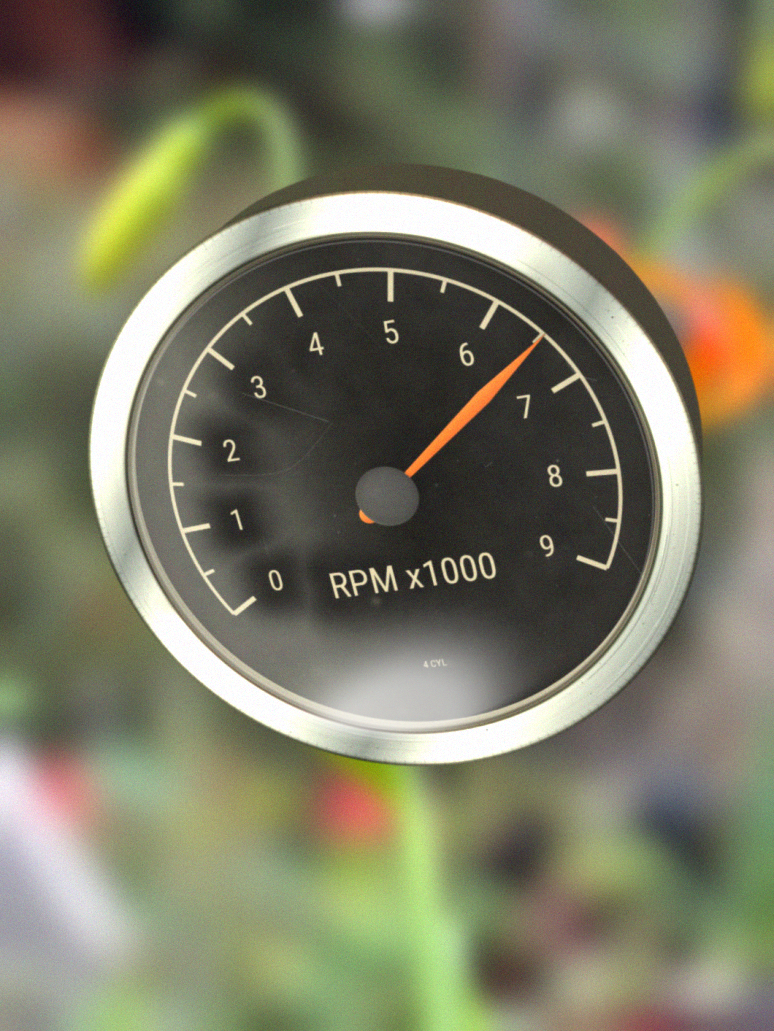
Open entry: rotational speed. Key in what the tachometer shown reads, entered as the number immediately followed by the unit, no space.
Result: 6500rpm
